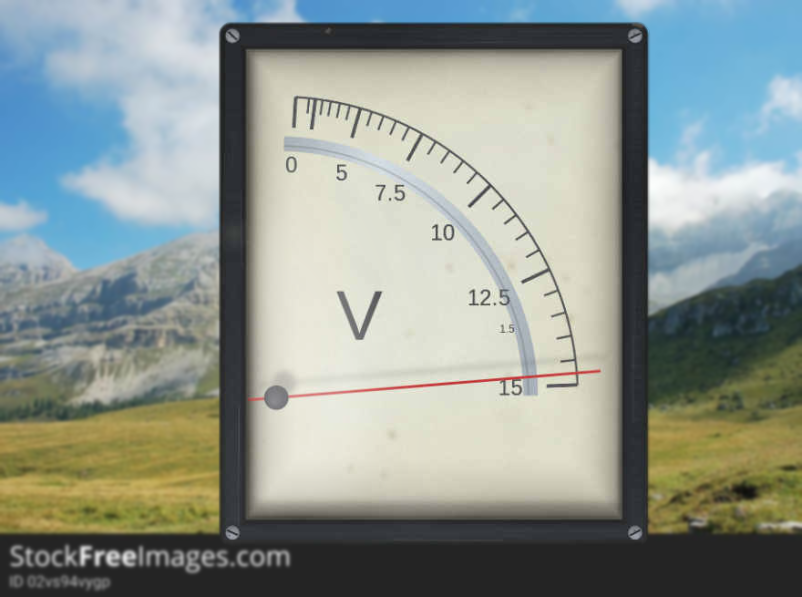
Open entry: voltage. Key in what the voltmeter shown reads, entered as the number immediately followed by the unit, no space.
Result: 14.75V
